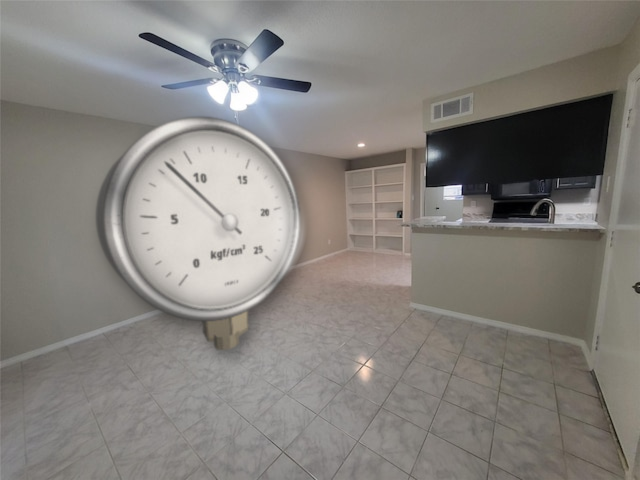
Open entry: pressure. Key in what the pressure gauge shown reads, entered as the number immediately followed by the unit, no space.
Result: 8.5kg/cm²
